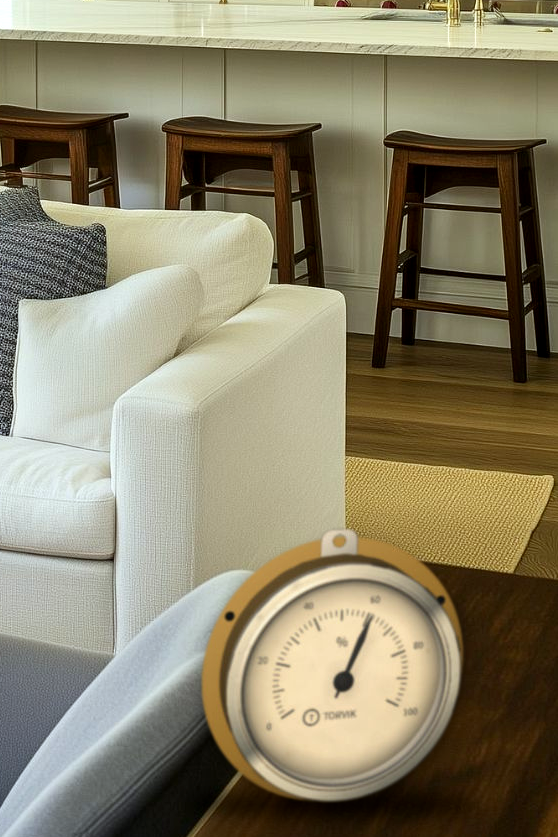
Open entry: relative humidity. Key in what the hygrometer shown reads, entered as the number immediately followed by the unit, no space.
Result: 60%
